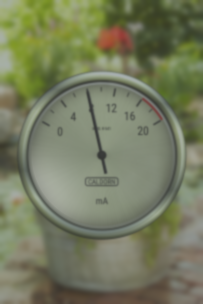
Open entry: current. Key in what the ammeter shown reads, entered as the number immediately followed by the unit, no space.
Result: 8mA
